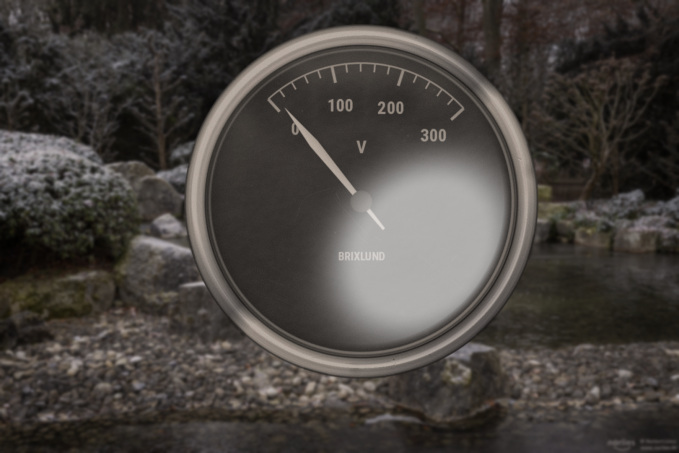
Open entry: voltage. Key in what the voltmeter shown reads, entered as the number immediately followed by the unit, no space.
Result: 10V
